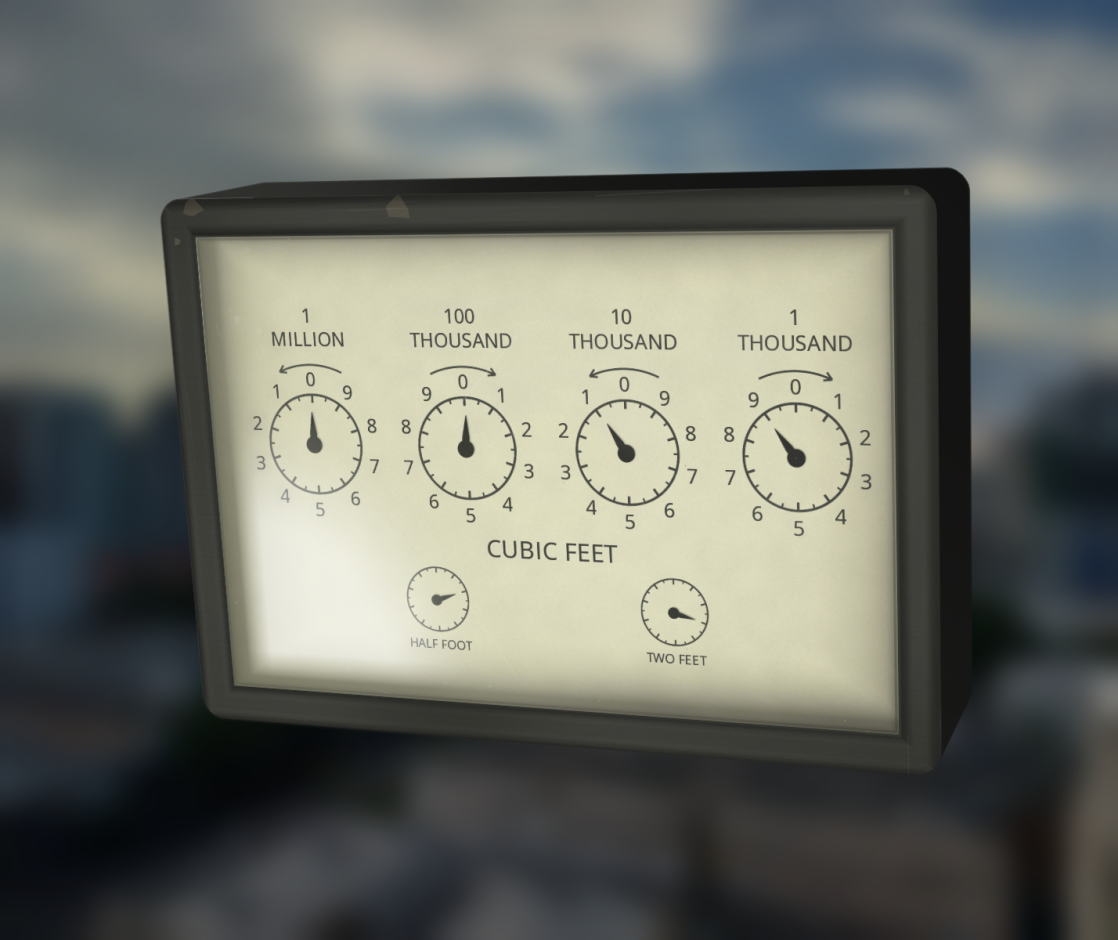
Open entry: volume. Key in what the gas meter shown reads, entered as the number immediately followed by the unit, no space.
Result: 900ft³
